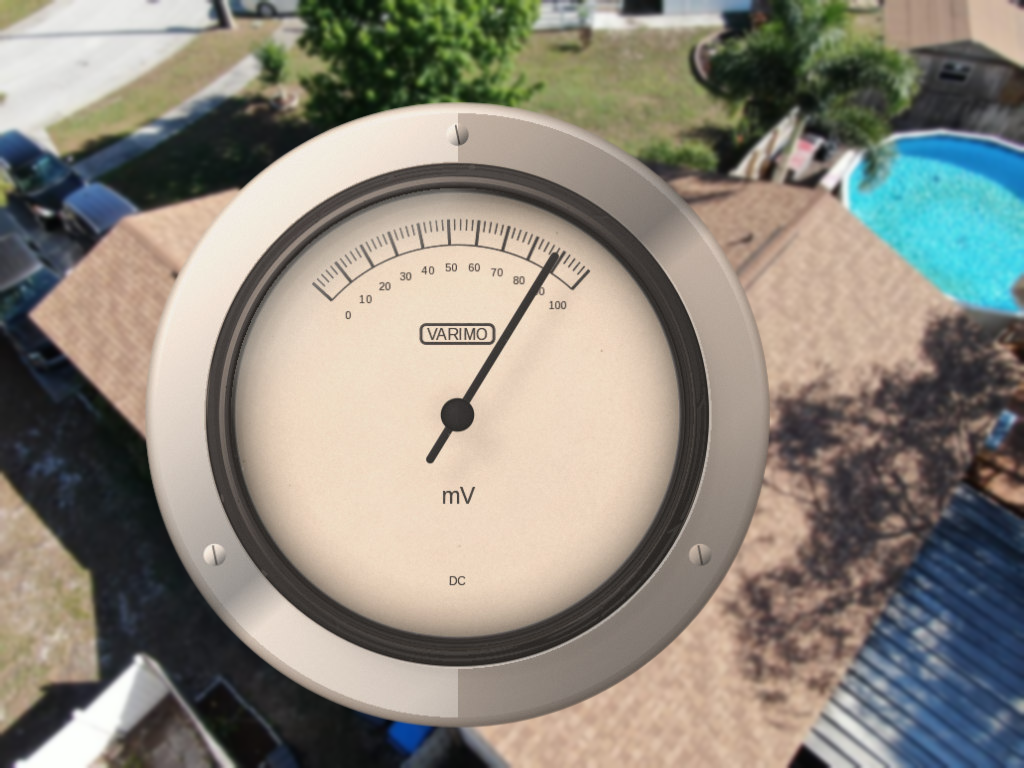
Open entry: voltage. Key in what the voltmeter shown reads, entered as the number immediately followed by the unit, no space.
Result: 88mV
